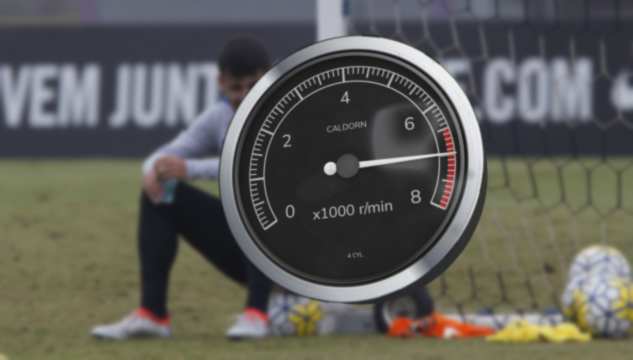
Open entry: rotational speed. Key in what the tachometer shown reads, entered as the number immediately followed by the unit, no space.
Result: 7000rpm
